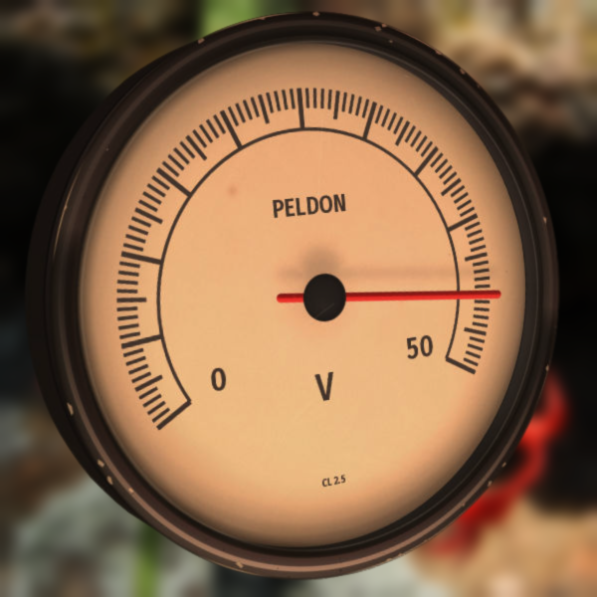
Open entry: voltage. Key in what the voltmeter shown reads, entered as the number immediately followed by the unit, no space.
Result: 45V
